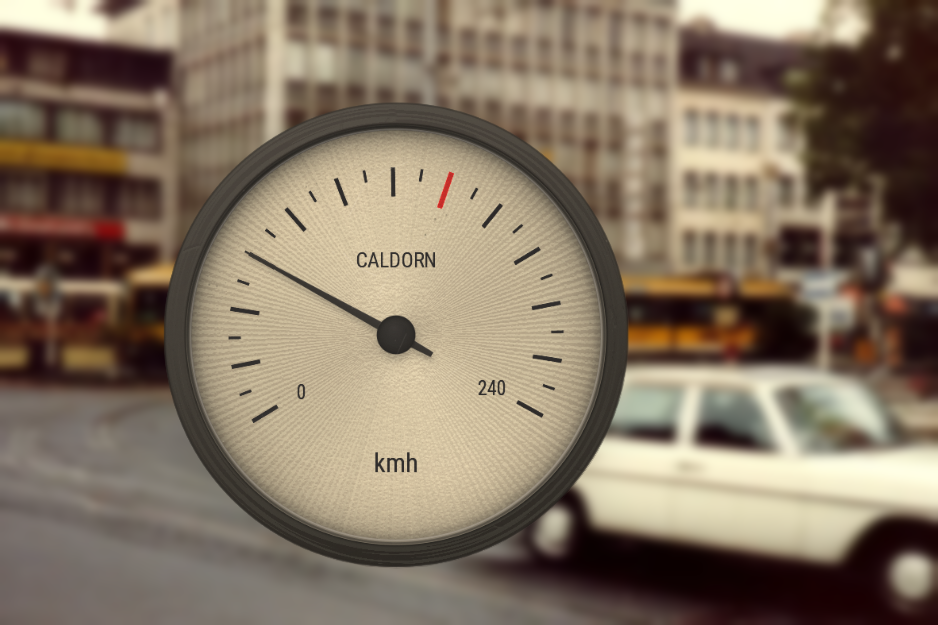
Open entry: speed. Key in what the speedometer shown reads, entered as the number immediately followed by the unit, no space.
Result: 60km/h
